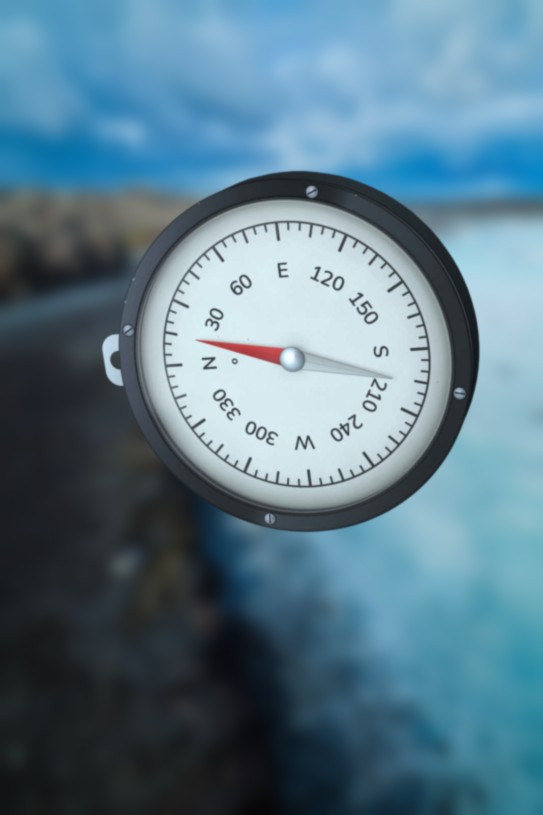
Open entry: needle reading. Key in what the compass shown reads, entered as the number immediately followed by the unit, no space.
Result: 15°
